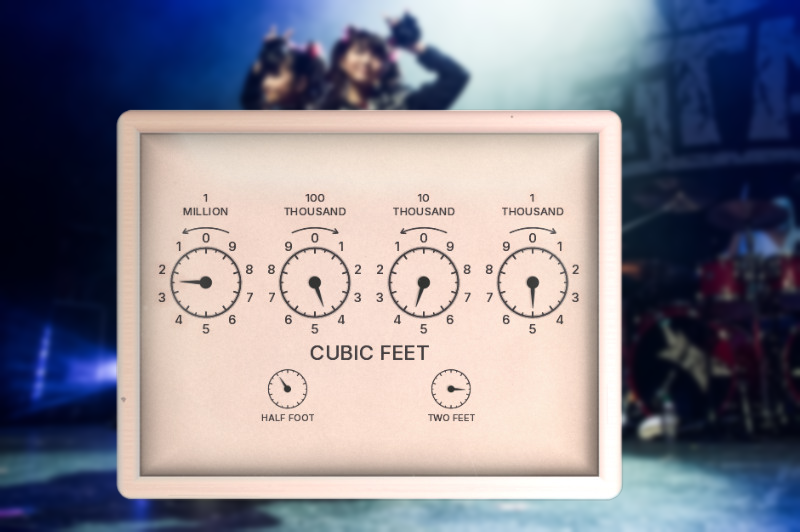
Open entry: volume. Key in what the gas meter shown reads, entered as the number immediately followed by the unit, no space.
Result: 244500ft³
